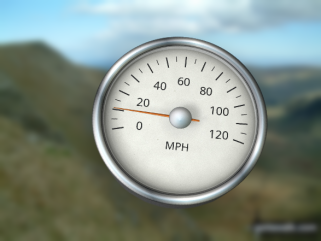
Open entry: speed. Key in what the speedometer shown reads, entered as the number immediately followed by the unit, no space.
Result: 10mph
